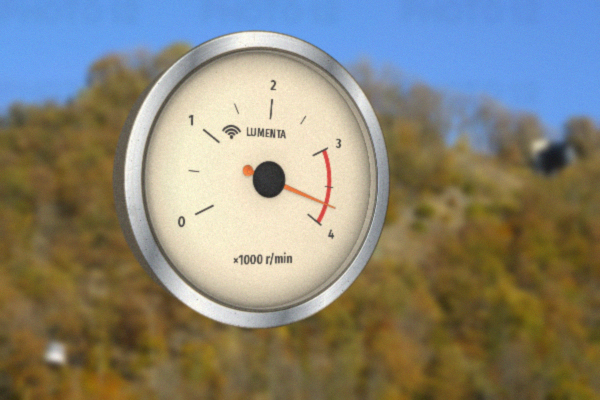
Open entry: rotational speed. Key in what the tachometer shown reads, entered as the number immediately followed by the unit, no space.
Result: 3750rpm
